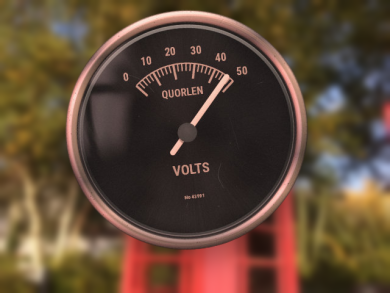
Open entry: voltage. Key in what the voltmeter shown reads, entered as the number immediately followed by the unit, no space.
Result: 46V
